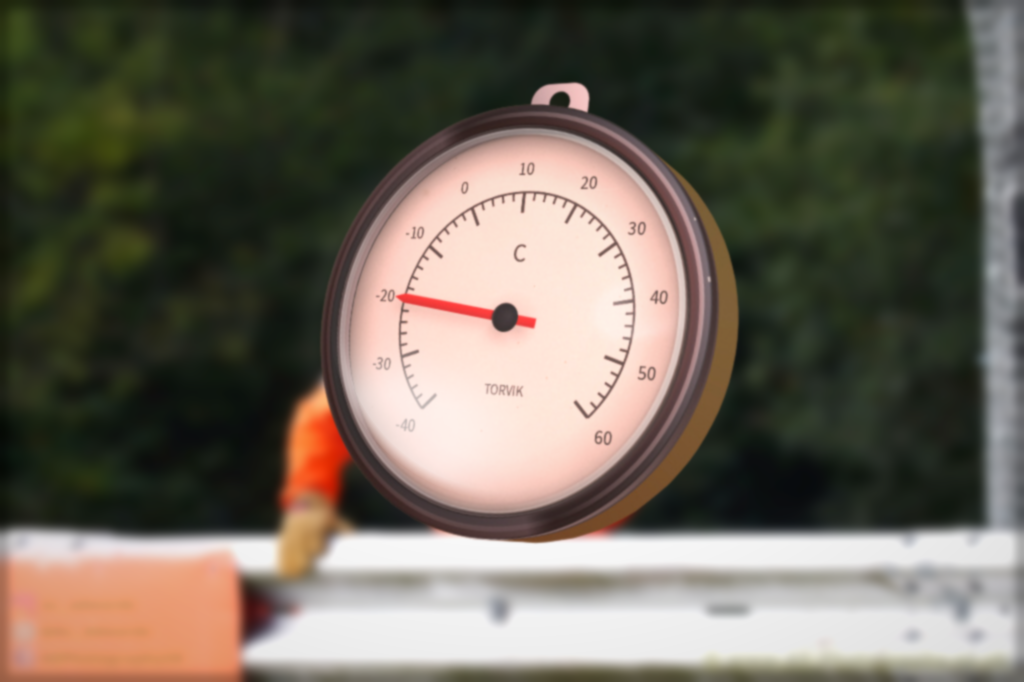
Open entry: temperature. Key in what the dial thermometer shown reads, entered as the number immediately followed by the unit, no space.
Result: -20°C
